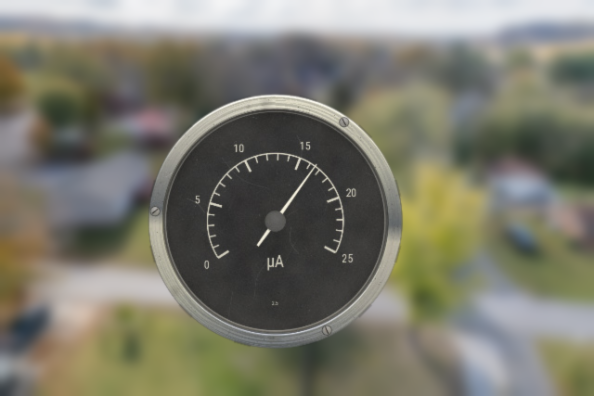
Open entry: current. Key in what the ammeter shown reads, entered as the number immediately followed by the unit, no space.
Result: 16.5µA
